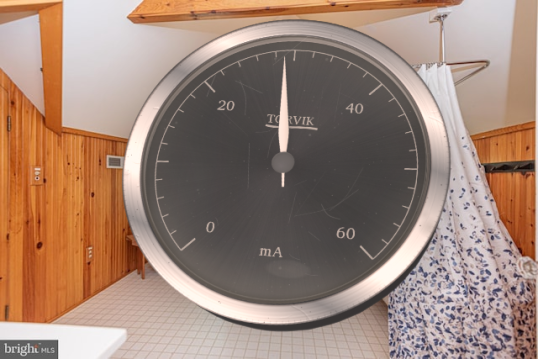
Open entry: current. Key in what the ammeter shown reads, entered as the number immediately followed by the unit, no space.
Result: 29mA
